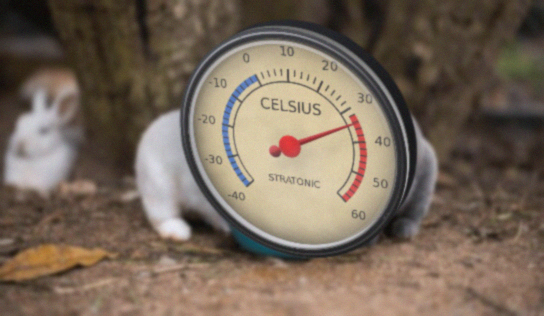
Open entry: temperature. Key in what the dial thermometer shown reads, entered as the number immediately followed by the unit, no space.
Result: 34°C
